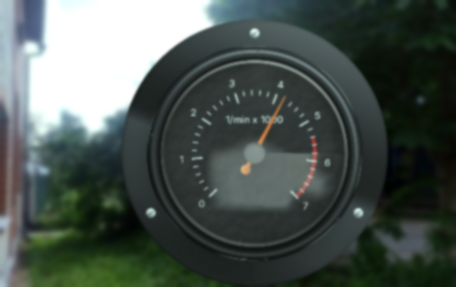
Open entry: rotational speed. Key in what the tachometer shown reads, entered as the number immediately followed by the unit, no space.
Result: 4200rpm
